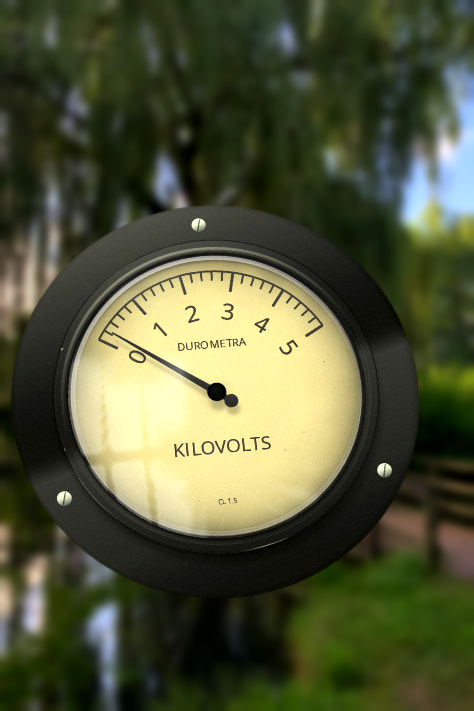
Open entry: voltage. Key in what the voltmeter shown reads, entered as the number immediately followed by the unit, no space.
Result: 0.2kV
